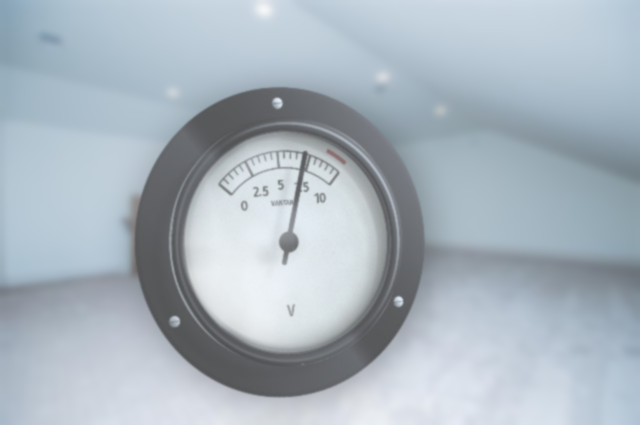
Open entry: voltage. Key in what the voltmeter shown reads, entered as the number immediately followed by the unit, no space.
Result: 7V
